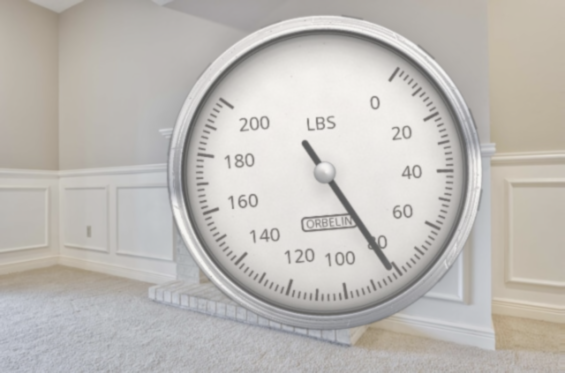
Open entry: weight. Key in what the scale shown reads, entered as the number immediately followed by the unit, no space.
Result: 82lb
